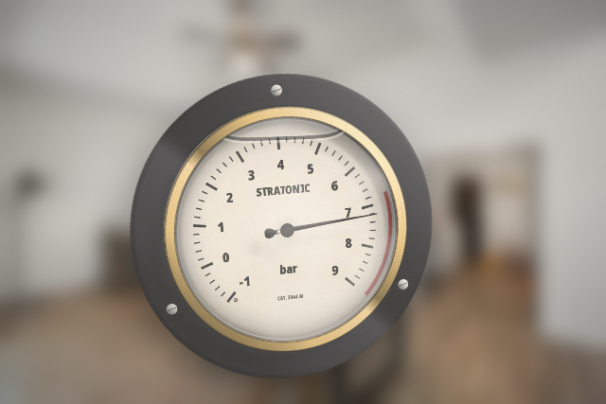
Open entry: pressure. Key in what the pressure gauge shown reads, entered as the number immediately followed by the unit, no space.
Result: 7.2bar
